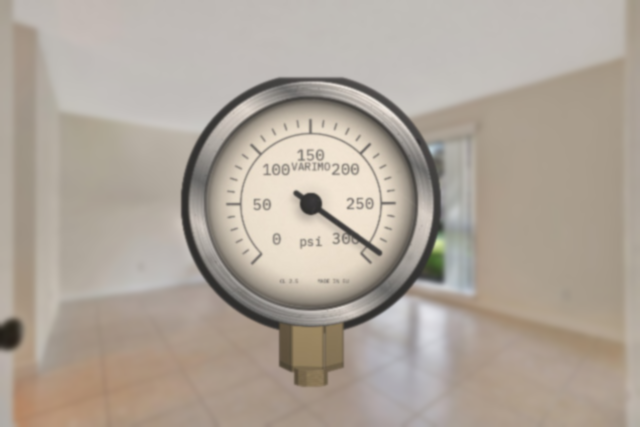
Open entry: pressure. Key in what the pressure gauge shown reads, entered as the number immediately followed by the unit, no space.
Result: 290psi
